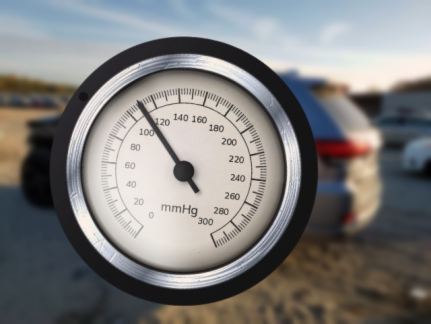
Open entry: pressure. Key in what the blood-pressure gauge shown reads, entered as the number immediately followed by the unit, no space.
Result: 110mmHg
